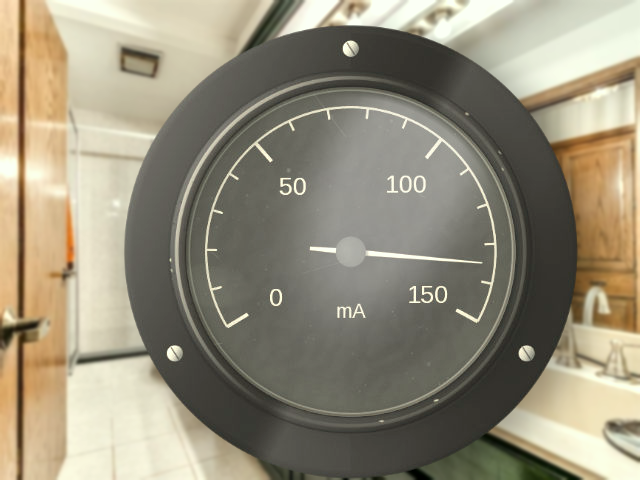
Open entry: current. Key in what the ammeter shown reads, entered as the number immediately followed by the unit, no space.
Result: 135mA
